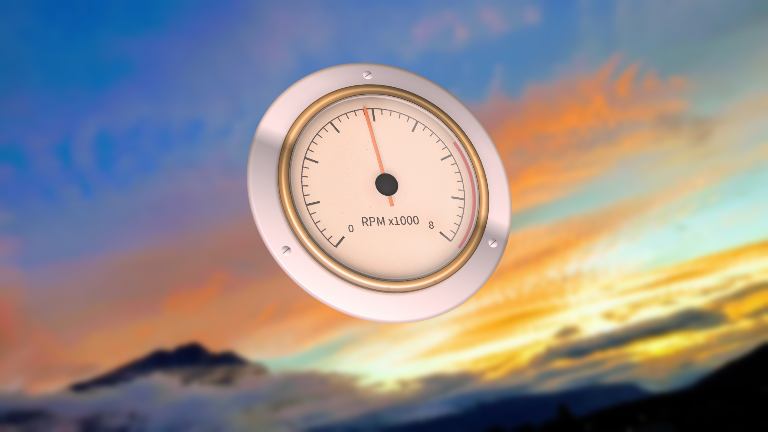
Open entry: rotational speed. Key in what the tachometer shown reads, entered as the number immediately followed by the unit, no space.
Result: 3800rpm
